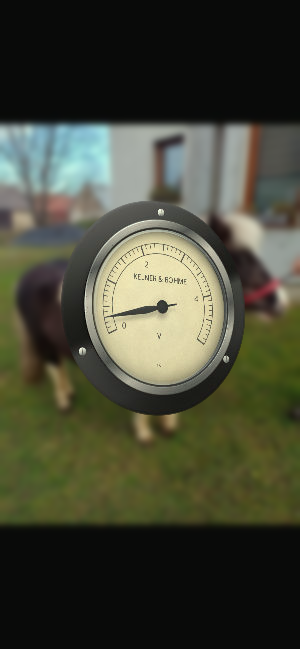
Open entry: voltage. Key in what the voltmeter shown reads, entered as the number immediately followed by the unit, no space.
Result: 0.3V
